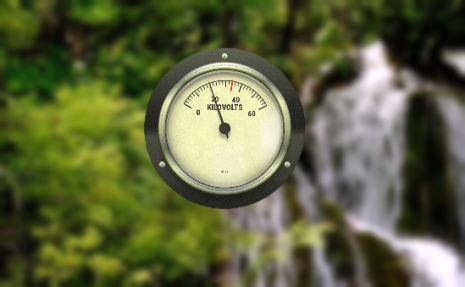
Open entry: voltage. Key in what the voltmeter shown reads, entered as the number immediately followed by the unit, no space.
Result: 20kV
